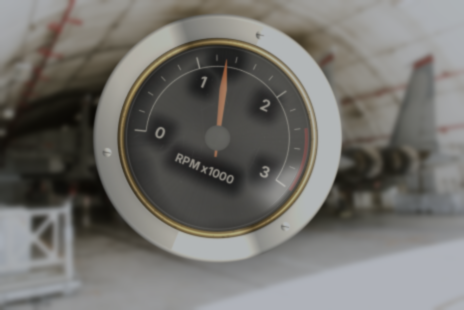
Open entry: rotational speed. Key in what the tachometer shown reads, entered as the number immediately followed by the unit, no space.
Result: 1300rpm
